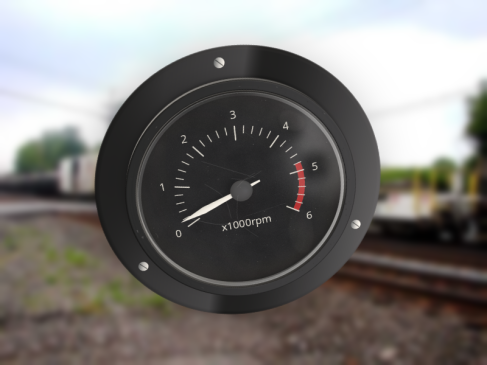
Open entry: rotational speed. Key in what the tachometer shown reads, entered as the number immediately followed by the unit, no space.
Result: 200rpm
